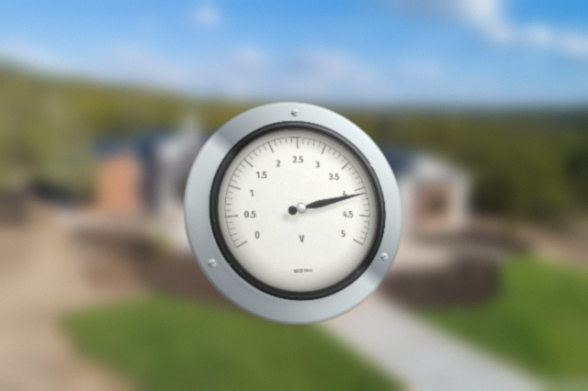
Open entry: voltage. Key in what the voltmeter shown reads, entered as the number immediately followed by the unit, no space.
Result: 4.1V
